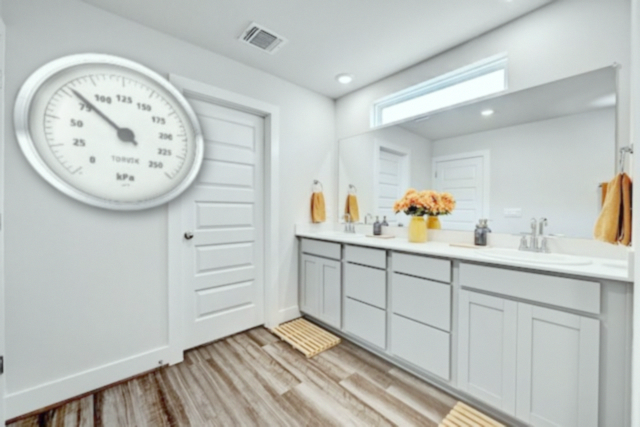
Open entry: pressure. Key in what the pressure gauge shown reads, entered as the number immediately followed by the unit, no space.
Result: 80kPa
